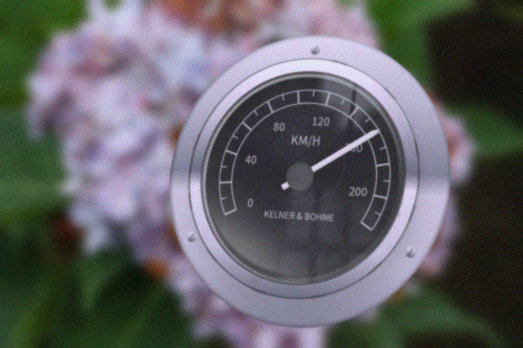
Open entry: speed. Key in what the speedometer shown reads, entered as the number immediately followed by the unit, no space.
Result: 160km/h
